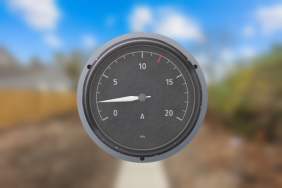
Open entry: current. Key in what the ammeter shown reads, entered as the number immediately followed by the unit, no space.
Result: 2A
